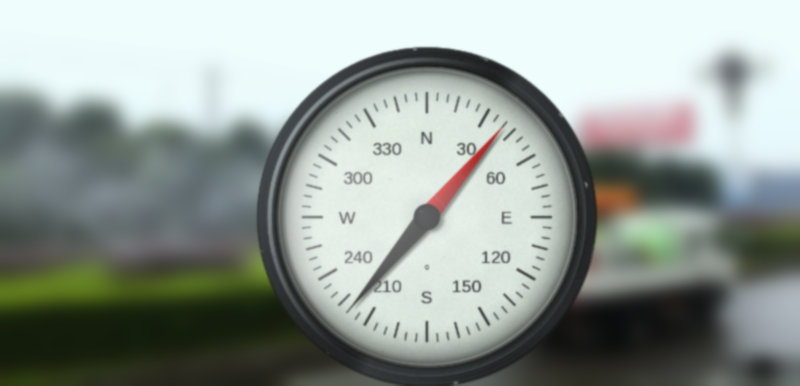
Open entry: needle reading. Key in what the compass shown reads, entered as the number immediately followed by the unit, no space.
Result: 40°
